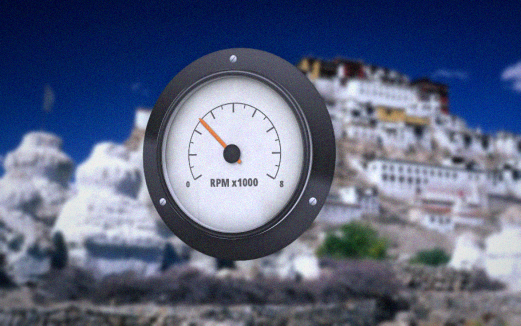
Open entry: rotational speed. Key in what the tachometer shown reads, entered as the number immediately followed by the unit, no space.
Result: 2500rpm
